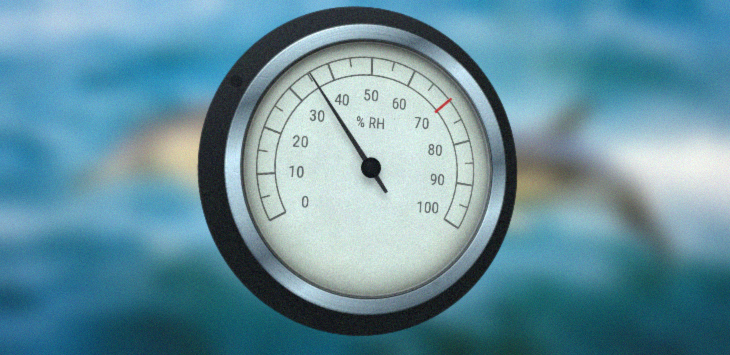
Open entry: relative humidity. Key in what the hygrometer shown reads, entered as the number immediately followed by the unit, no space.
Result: 35%
